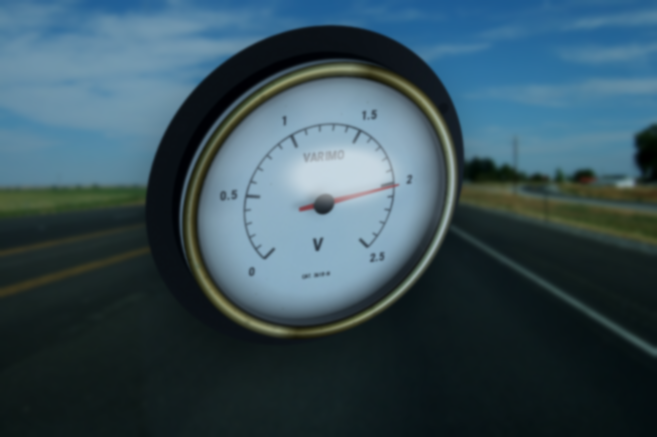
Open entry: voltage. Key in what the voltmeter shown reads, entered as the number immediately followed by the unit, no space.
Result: 2V
